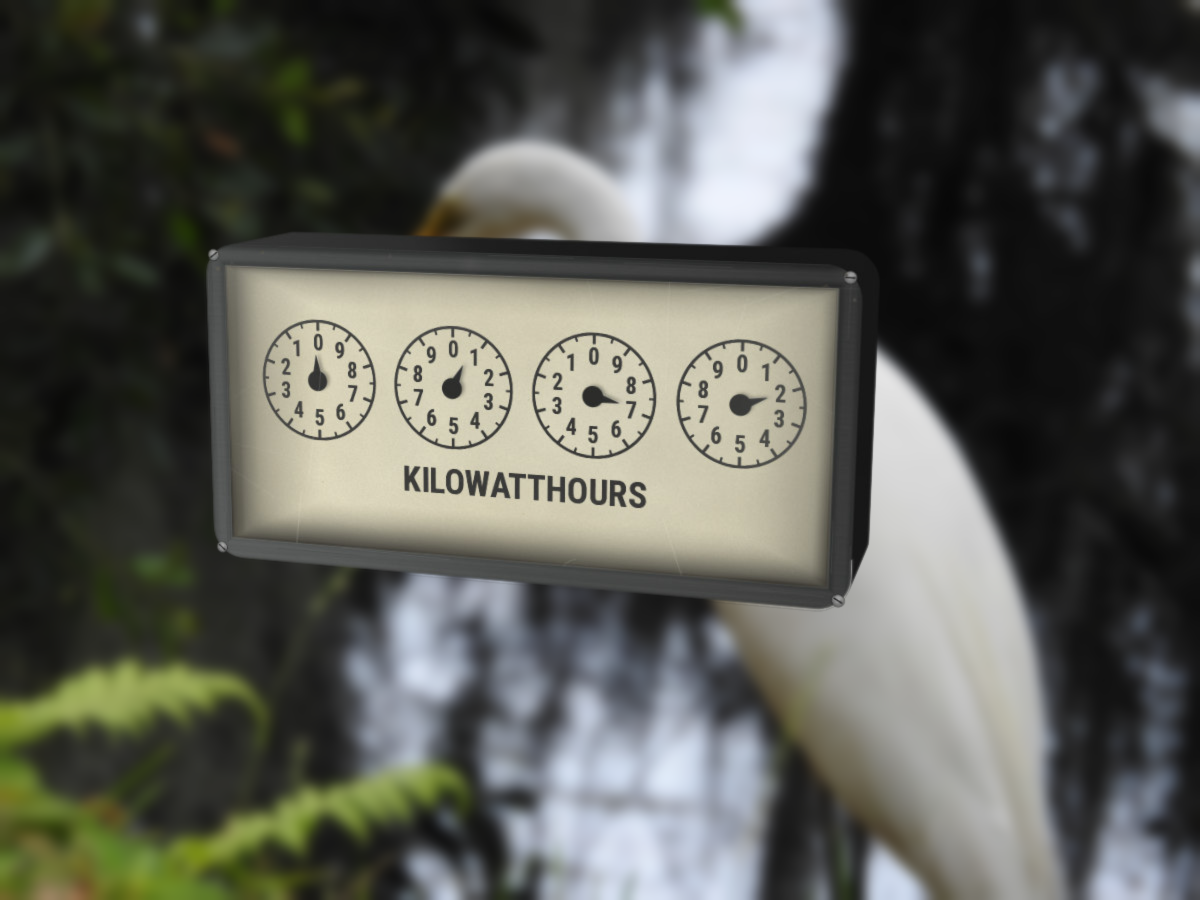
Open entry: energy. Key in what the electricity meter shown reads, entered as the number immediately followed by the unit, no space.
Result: 72kWh
